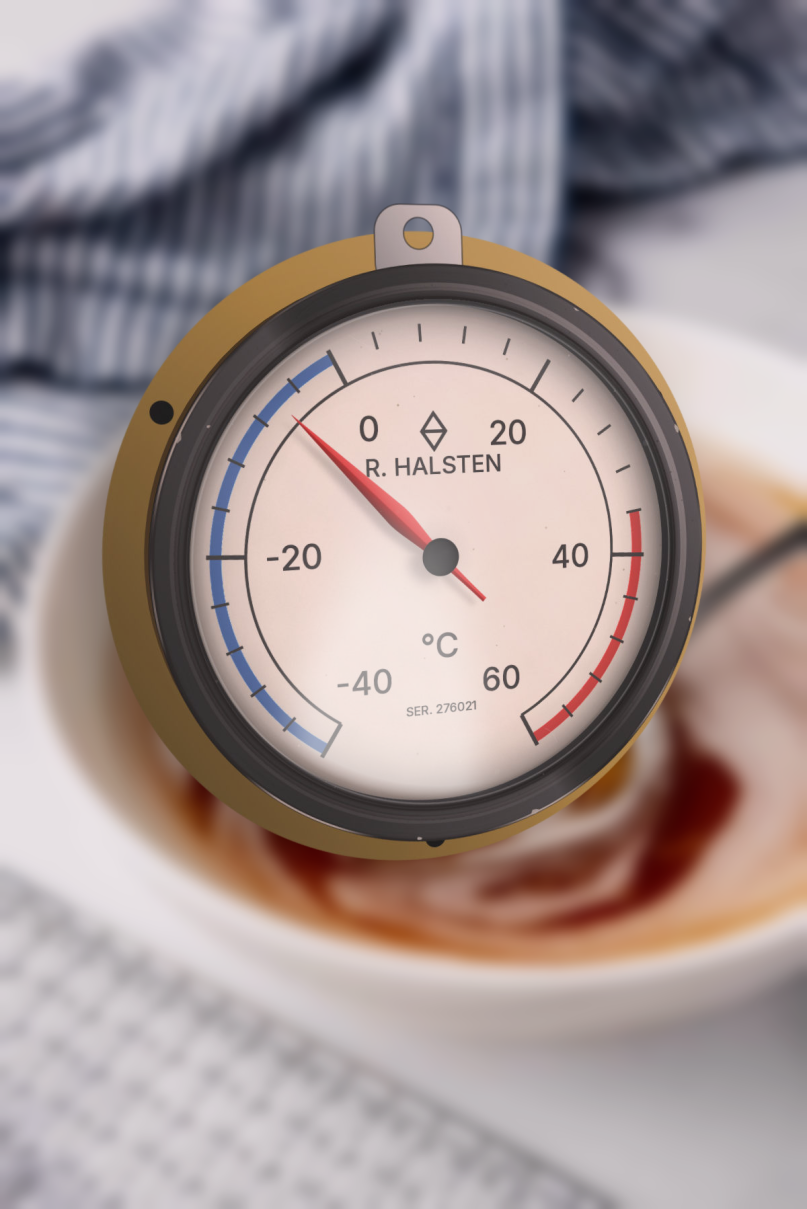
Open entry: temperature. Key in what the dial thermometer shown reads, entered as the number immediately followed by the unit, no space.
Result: -6°C
